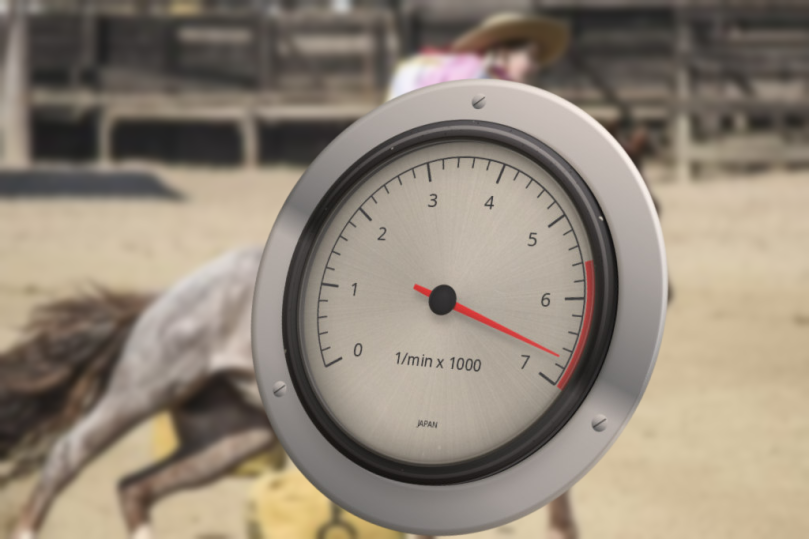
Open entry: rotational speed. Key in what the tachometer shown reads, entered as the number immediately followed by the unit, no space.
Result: 6700rpm
